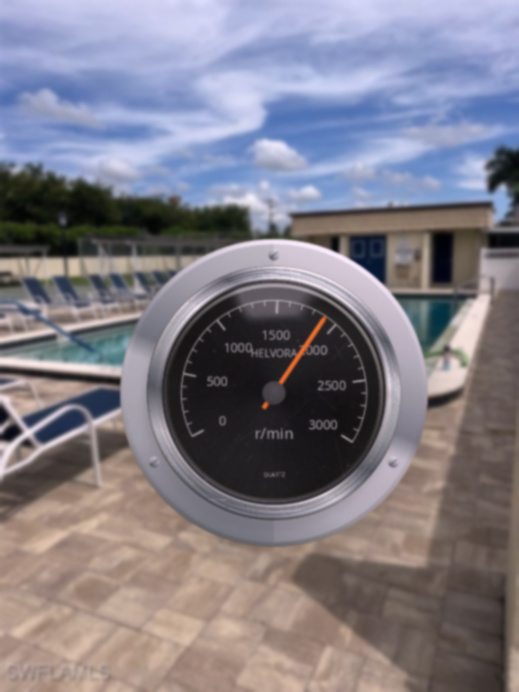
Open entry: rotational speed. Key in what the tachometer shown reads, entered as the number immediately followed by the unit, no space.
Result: 1900rpm
